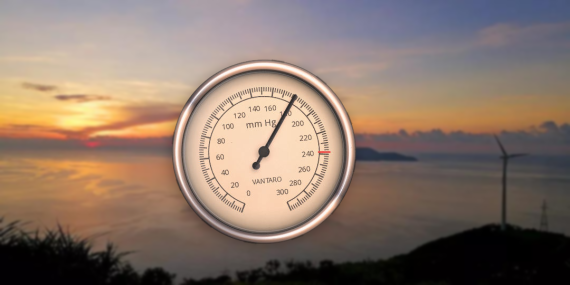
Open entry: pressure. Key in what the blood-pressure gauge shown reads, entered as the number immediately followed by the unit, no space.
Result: 180mmHg
